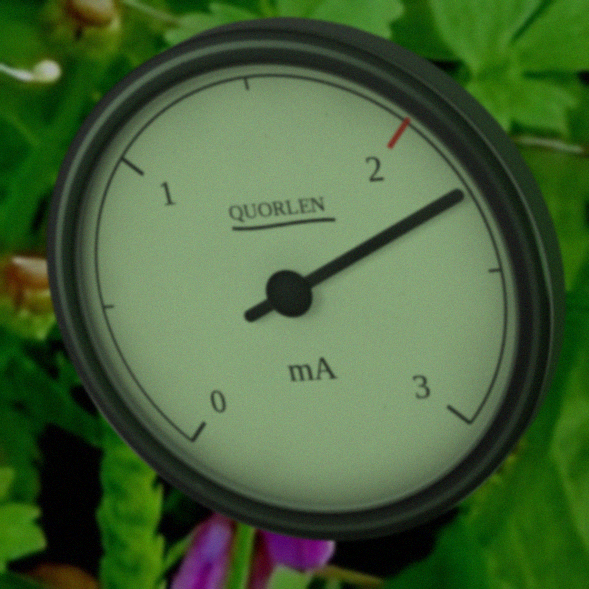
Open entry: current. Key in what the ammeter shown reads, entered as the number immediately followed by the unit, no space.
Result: 2.25mA
